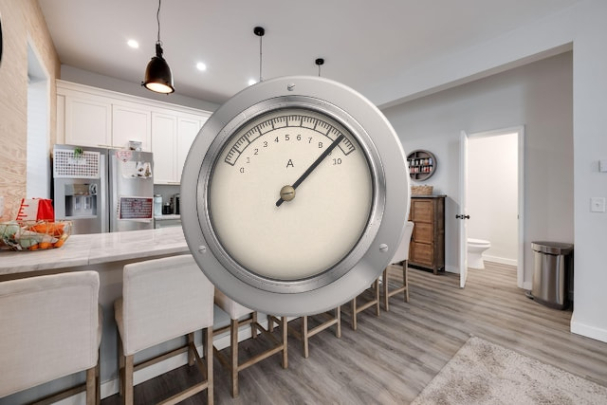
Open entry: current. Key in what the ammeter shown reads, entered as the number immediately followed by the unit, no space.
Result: 9A
